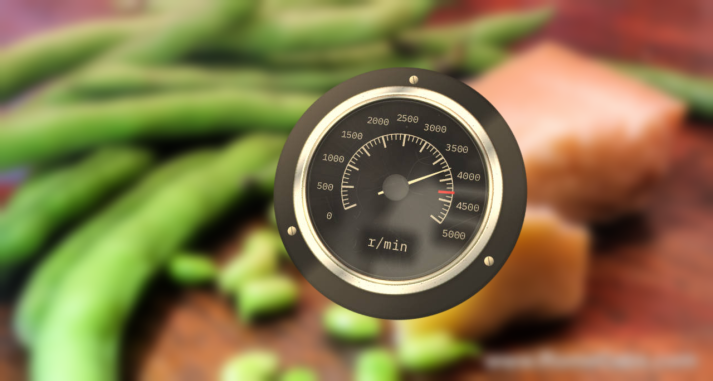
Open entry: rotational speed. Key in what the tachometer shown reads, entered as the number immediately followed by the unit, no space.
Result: 3800rpm
